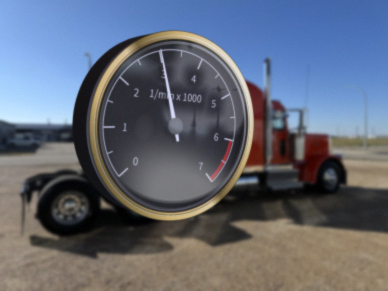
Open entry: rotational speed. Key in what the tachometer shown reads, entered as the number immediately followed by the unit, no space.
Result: 3000rpm
